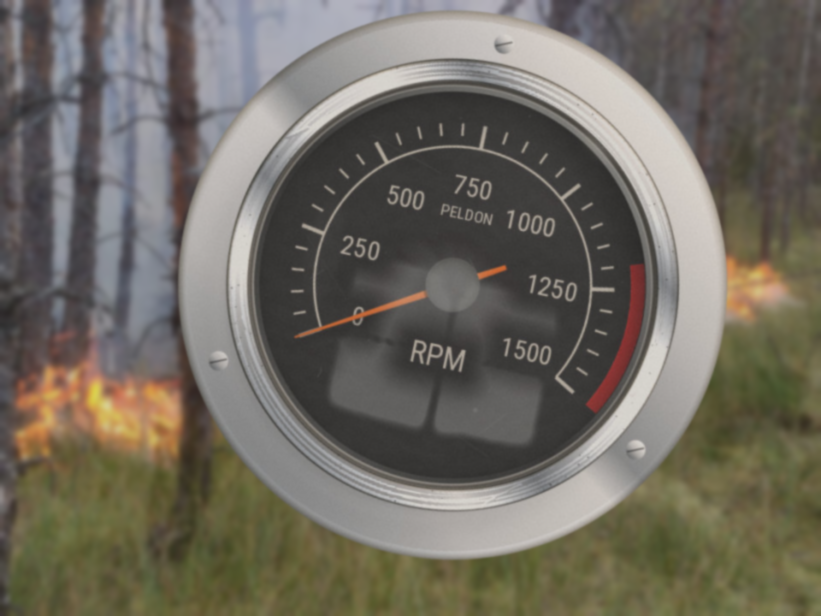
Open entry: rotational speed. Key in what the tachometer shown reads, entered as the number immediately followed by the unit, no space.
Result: 0rpm
